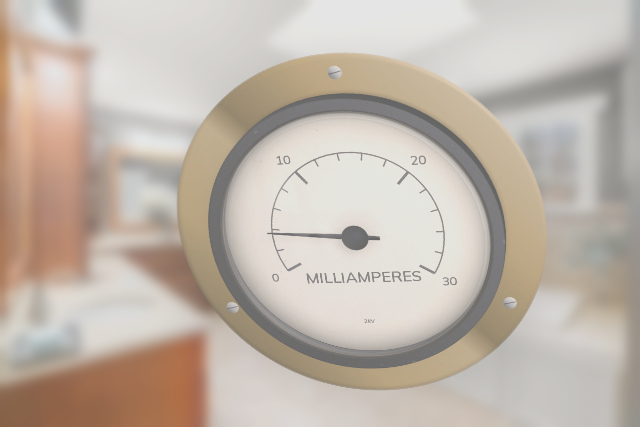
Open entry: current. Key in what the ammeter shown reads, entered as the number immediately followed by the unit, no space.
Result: 4mA
